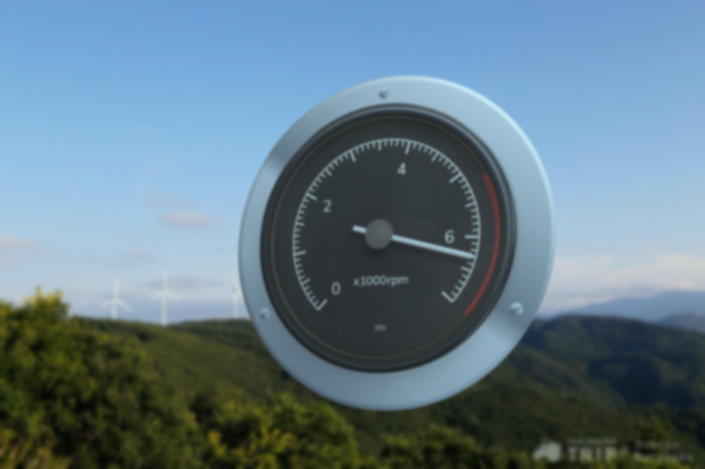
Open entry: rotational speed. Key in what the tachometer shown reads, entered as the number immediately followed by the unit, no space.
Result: 6300rpm
